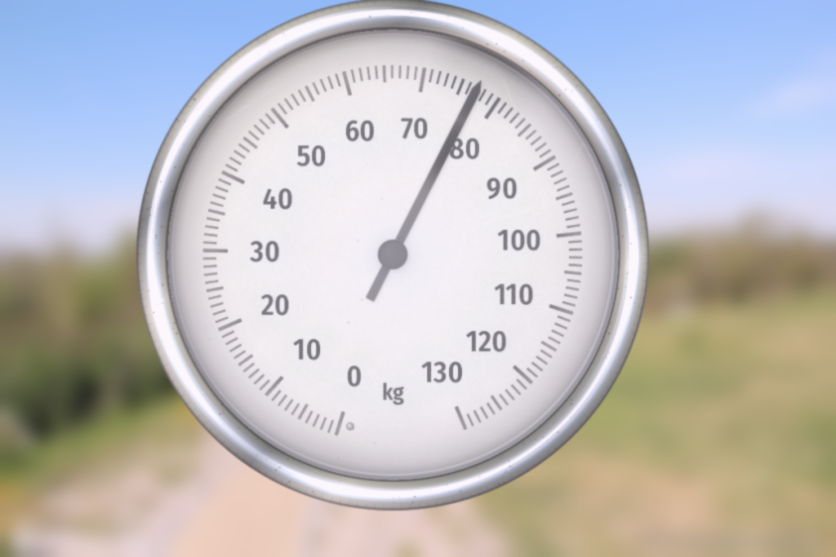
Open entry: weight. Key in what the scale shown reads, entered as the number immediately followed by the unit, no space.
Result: 77kg
